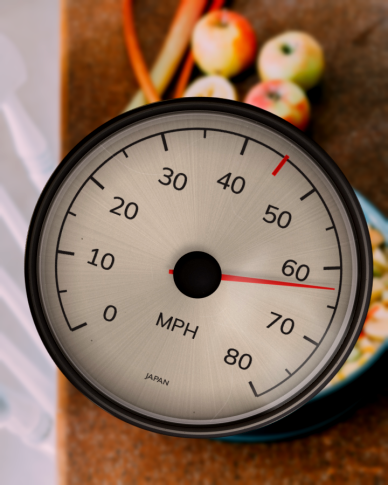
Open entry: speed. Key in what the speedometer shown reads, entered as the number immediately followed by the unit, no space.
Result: 62.5mph
